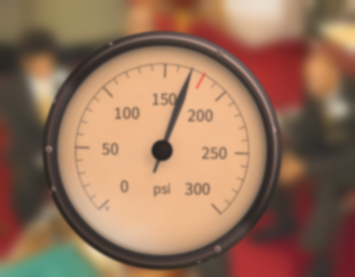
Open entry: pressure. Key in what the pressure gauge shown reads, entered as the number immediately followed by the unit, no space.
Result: 170psi
